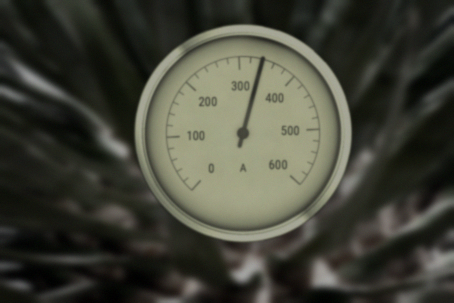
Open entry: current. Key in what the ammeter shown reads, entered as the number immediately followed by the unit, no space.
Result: 340A
